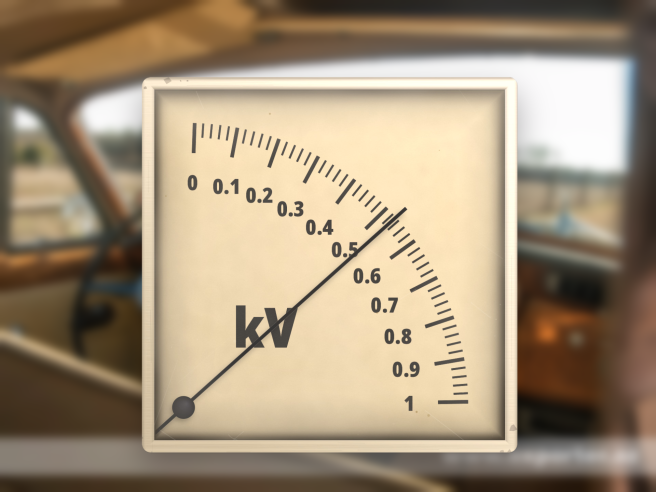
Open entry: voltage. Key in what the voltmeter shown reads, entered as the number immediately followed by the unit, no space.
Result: 0.53kV
